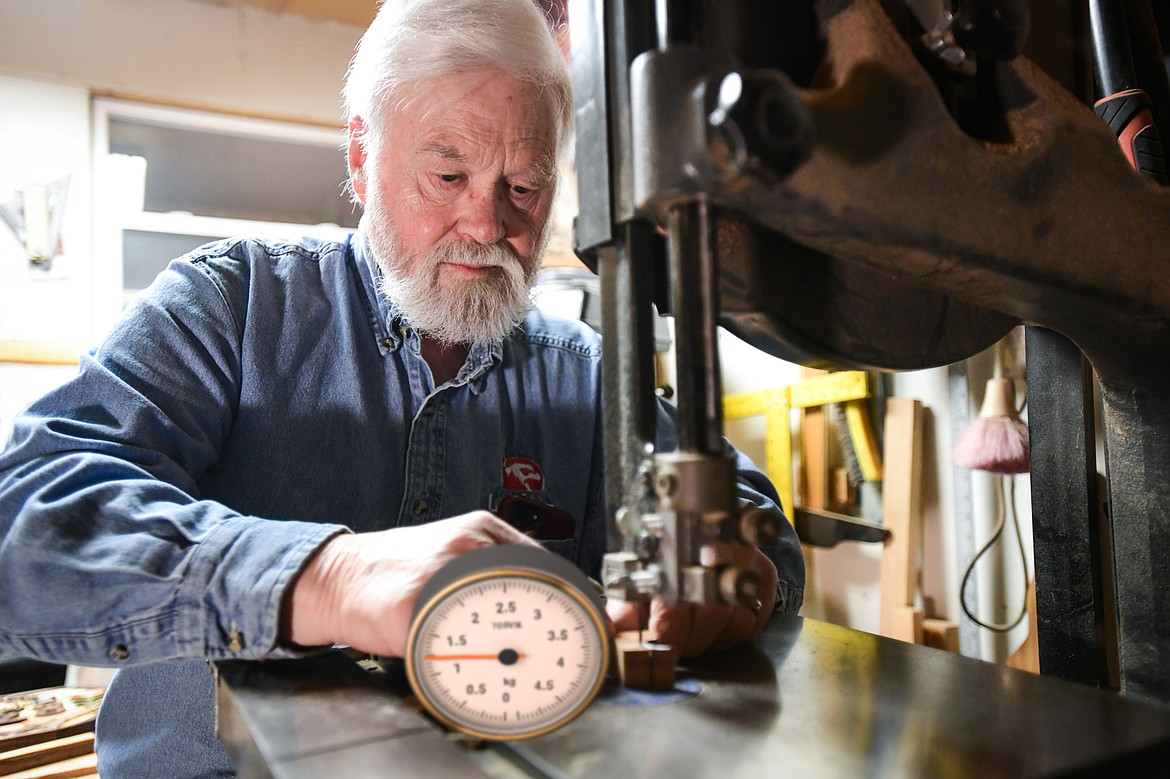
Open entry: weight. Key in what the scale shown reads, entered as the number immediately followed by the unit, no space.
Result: 1.25kg
